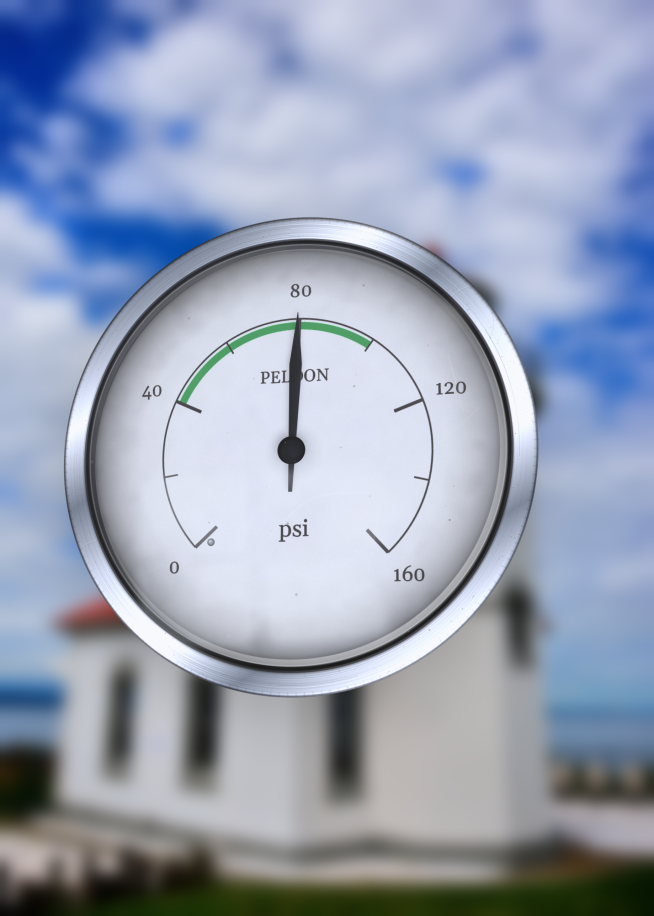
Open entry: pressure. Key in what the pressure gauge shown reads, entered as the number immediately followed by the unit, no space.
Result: 80psi
